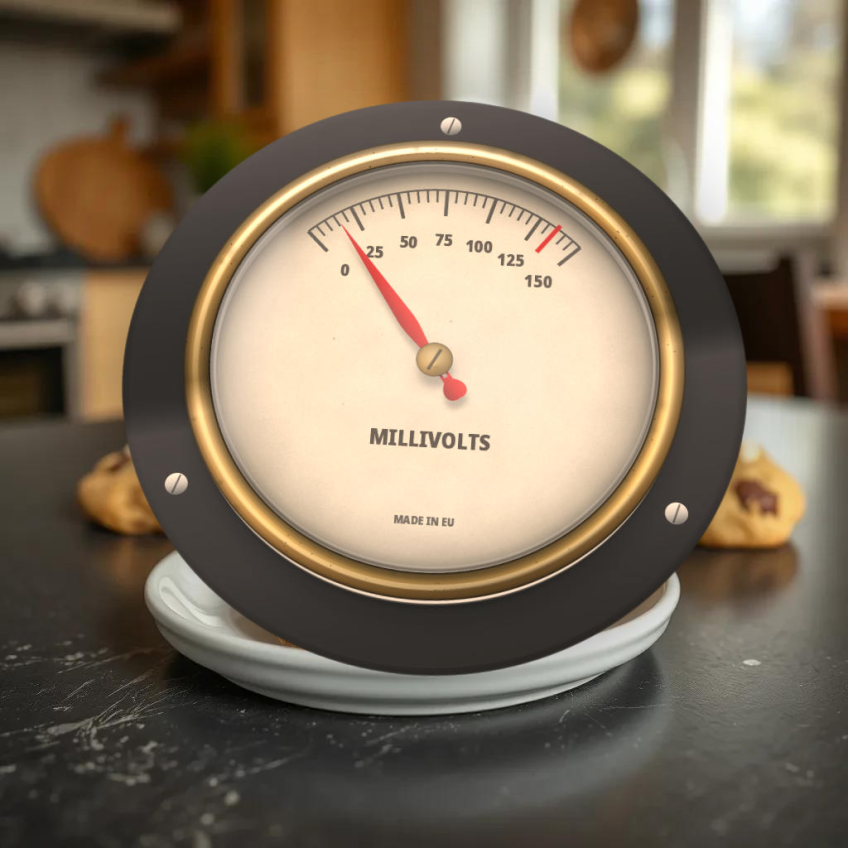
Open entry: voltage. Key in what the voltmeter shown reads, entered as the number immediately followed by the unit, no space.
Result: 15mV
